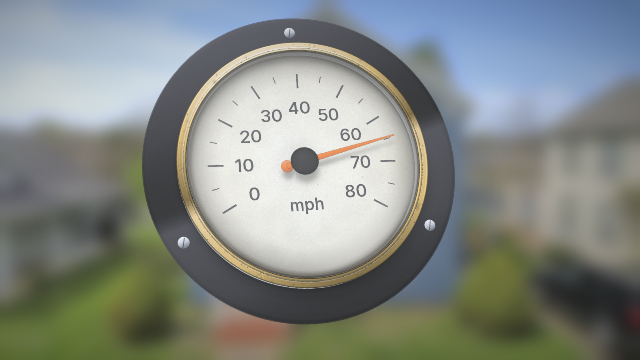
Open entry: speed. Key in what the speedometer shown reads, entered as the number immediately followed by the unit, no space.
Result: 65mph
